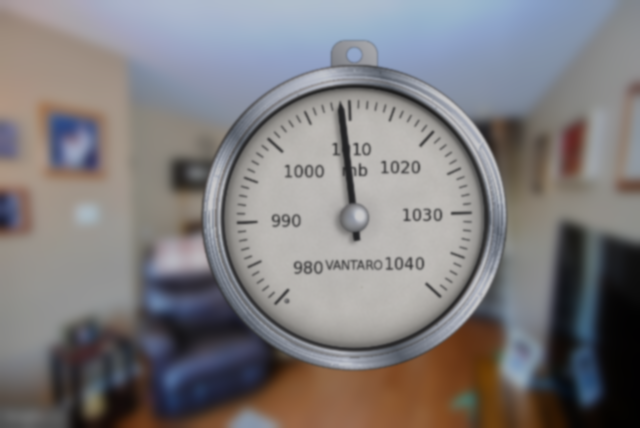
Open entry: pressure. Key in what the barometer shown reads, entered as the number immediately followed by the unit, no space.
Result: 1009mbar
